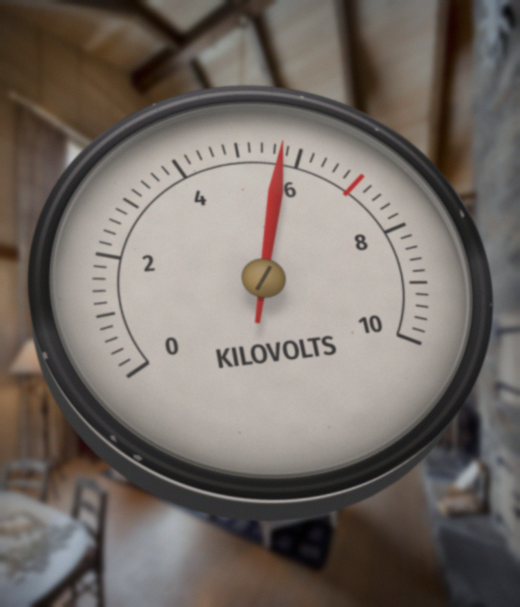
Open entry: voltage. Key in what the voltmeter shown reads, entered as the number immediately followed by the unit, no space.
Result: 5.7kV
